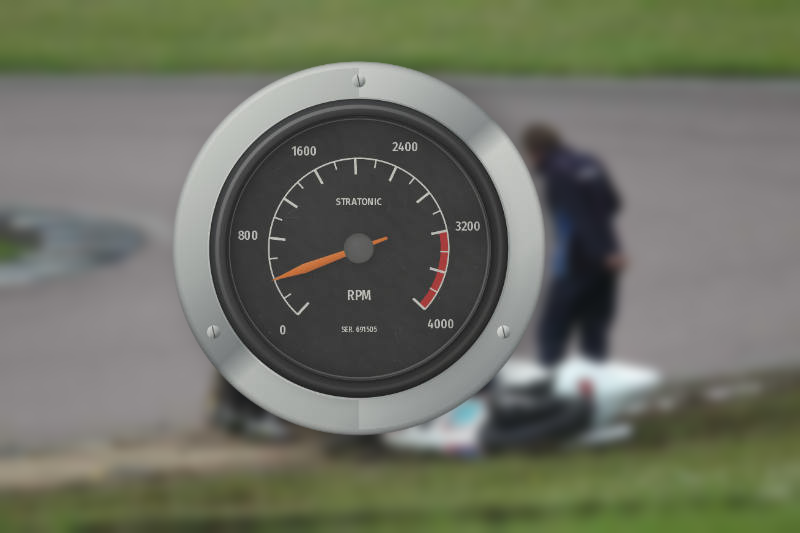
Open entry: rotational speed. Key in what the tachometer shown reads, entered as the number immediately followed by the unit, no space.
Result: 400rpm
